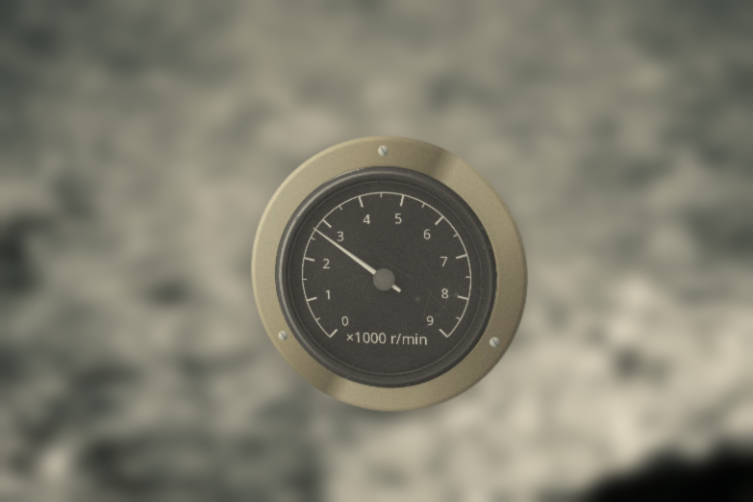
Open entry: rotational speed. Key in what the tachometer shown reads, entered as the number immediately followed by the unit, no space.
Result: 2750rpm
